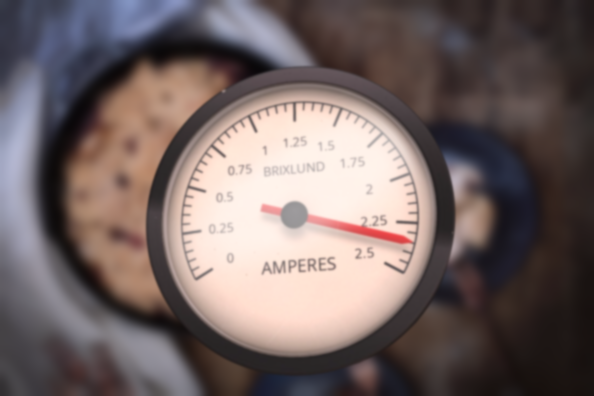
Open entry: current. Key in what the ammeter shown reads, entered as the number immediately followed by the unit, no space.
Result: 2.35A
